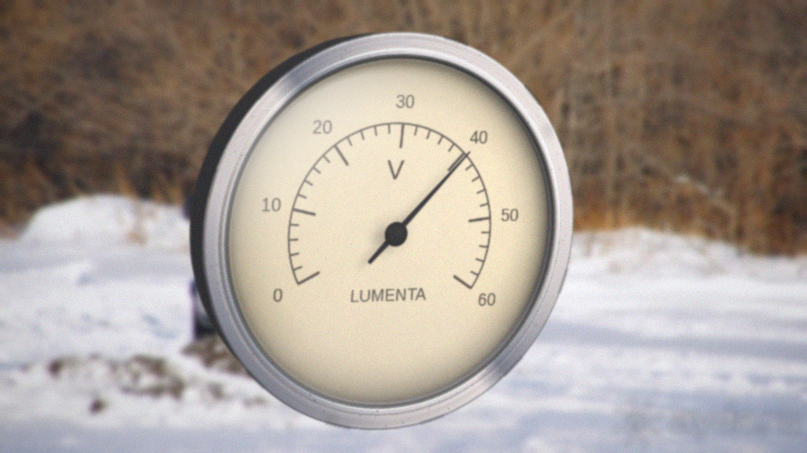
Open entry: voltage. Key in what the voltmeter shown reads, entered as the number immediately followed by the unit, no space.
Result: 40V
